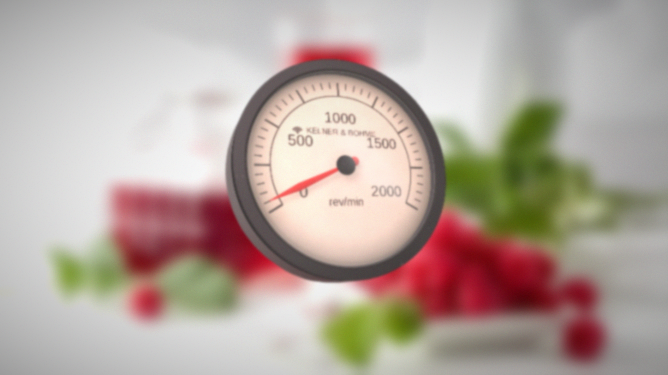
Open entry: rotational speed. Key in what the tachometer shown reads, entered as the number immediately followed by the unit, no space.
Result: 50rpm
